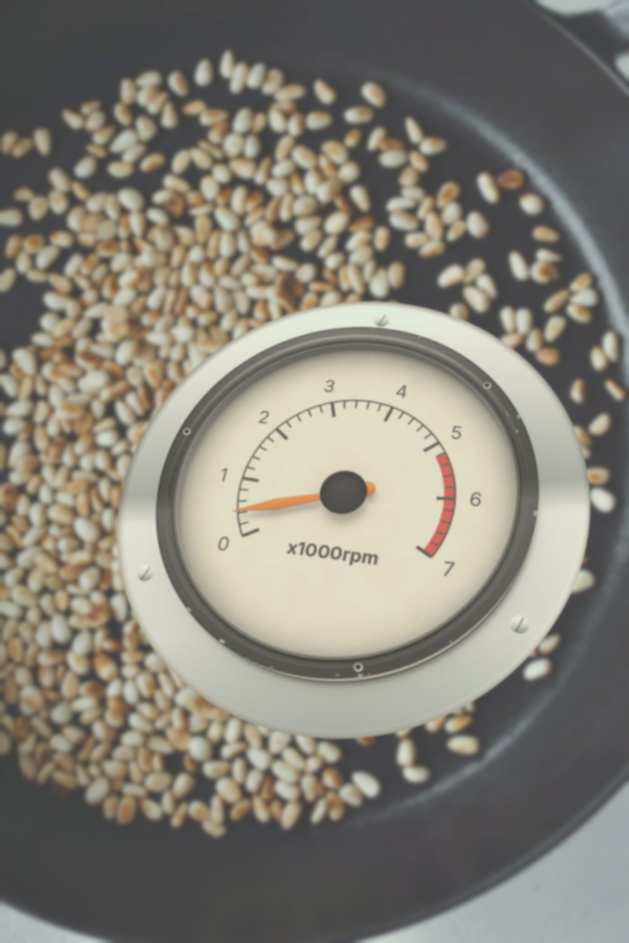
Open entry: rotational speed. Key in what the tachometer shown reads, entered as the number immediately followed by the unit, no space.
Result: 400rpm
